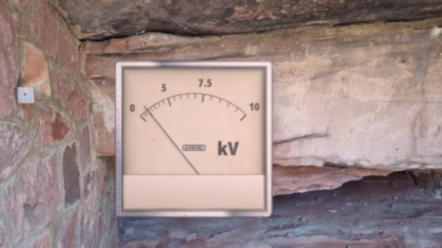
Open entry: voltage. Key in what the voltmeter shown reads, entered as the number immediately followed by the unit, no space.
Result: 2.5kV
